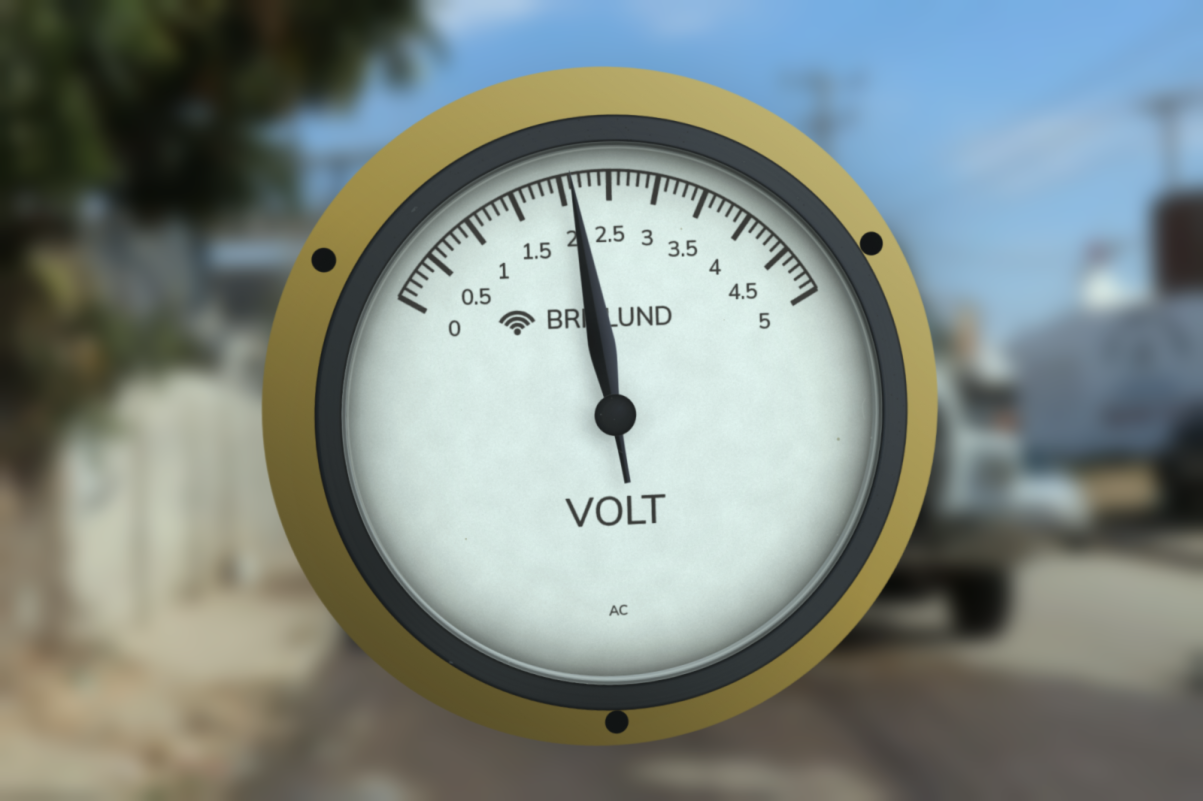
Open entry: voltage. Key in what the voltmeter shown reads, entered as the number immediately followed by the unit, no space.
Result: 2.1V
